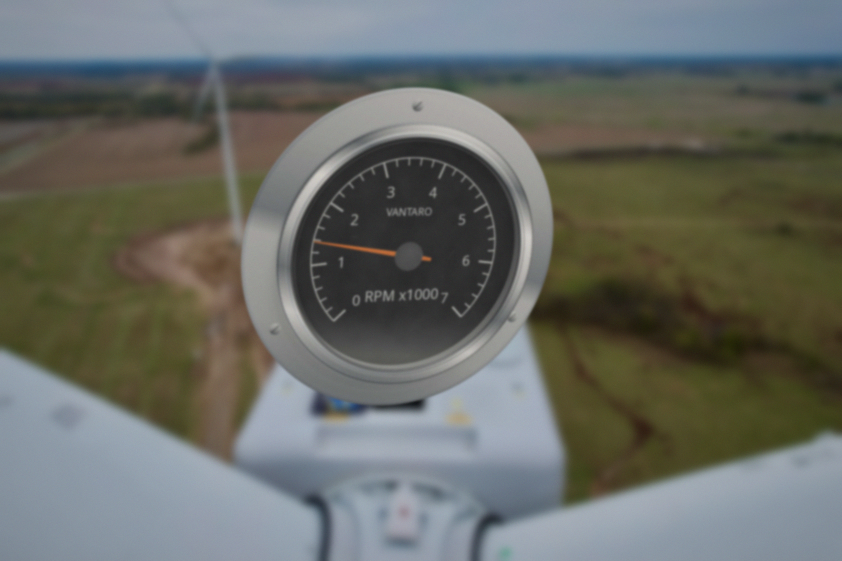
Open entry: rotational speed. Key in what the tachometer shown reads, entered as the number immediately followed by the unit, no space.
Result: 1400rpm
